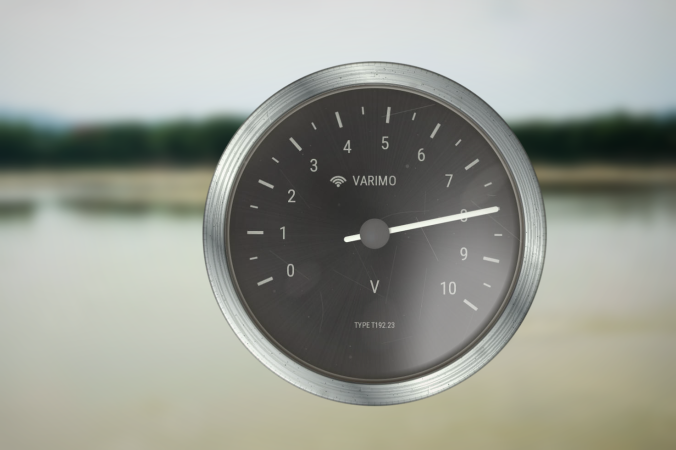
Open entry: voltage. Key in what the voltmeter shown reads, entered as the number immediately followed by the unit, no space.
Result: 8V
